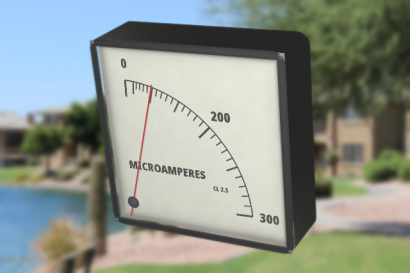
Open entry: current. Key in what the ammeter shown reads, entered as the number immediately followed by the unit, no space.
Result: 100µA
